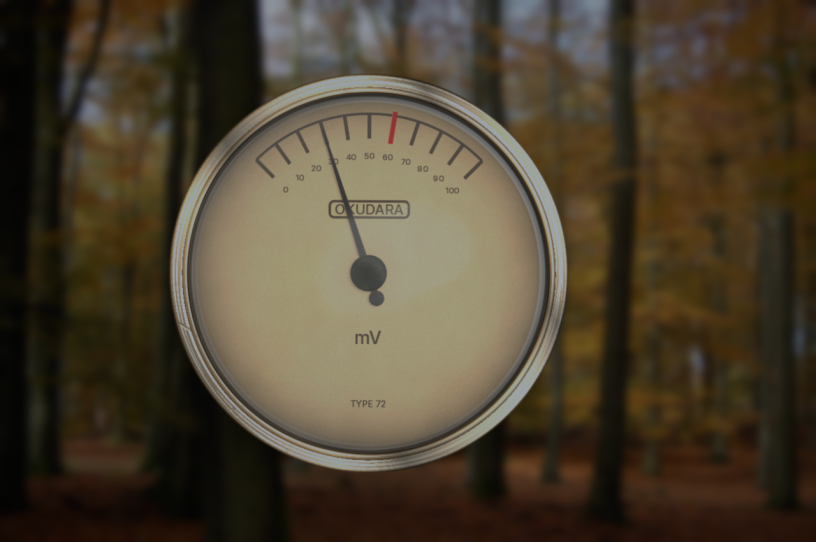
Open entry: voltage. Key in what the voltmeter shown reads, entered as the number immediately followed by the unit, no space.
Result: 30mV
